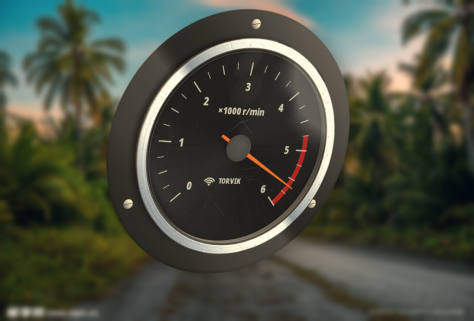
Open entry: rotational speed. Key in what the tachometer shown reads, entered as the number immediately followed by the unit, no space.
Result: 5625rpm
